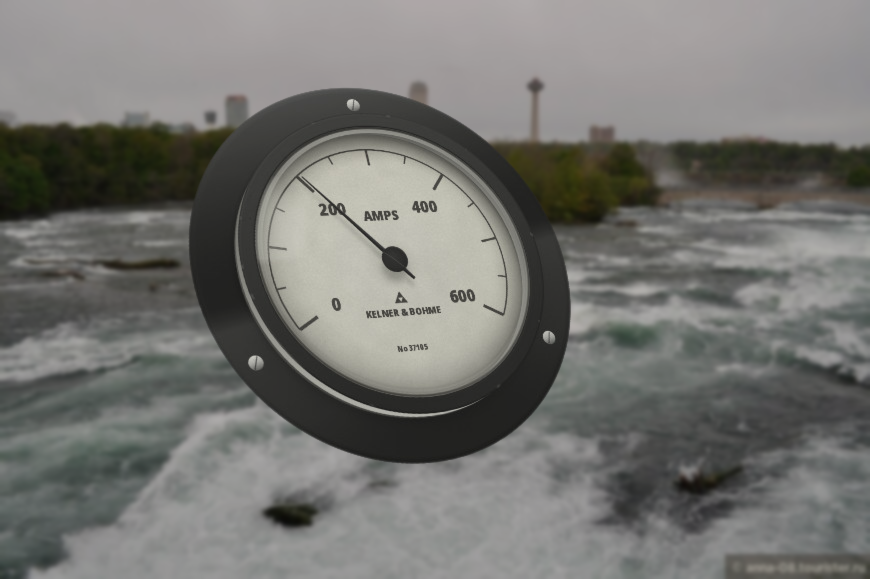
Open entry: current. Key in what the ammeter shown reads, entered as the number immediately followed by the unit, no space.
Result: 200A
